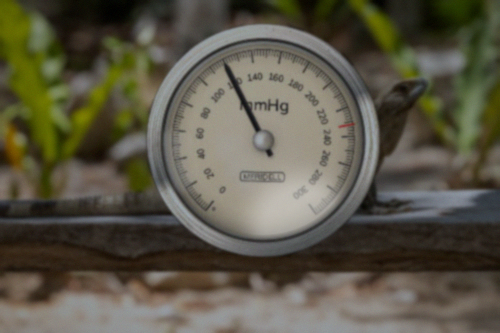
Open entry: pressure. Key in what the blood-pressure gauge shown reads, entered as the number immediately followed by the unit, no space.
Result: 120mmHg
